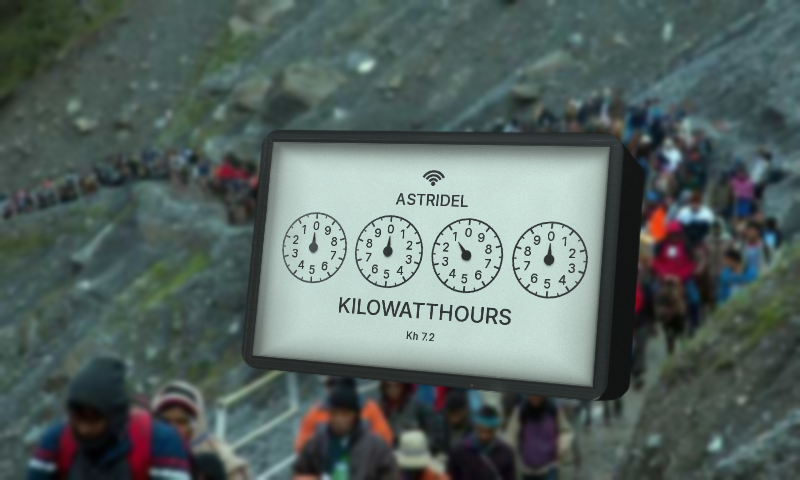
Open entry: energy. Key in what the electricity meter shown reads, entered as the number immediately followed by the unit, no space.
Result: 10kWh
